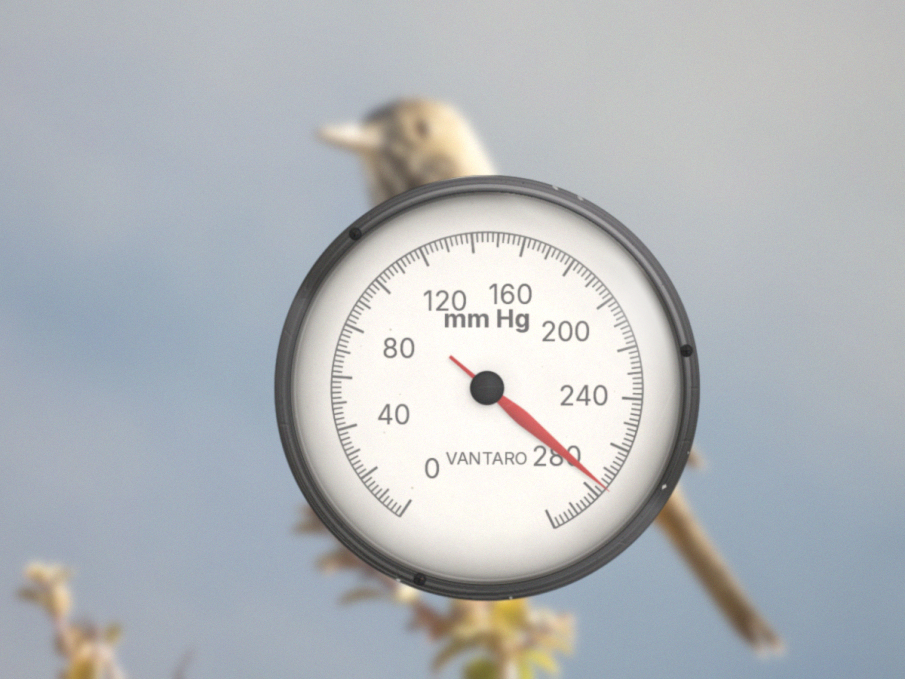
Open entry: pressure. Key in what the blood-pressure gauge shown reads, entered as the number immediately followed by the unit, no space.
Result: 276mmHg
